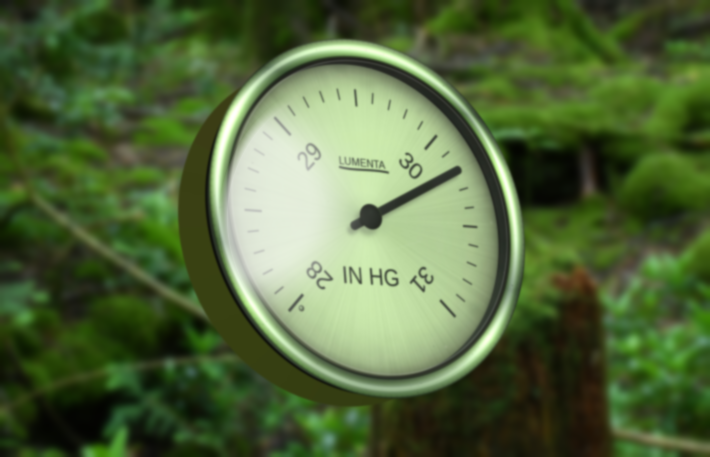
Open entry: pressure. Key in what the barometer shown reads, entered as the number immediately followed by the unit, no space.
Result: 30.2inHg
